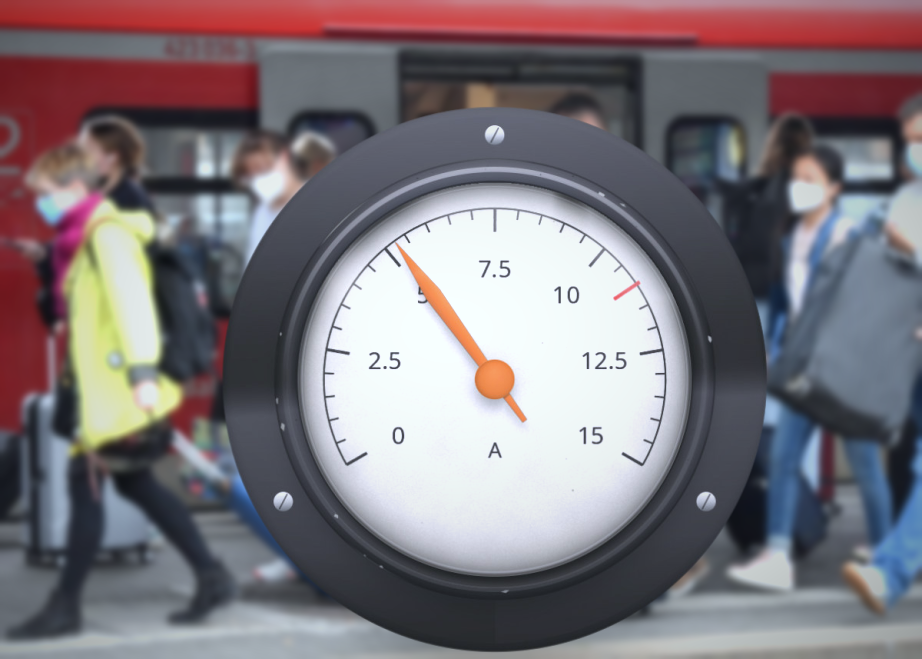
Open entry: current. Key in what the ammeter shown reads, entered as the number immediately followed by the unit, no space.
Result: 5.25A
